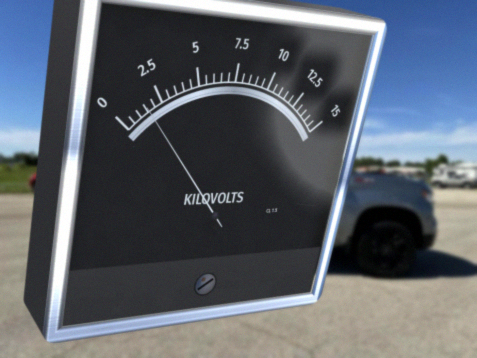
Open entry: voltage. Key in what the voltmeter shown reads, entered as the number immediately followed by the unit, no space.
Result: 1.5kV
